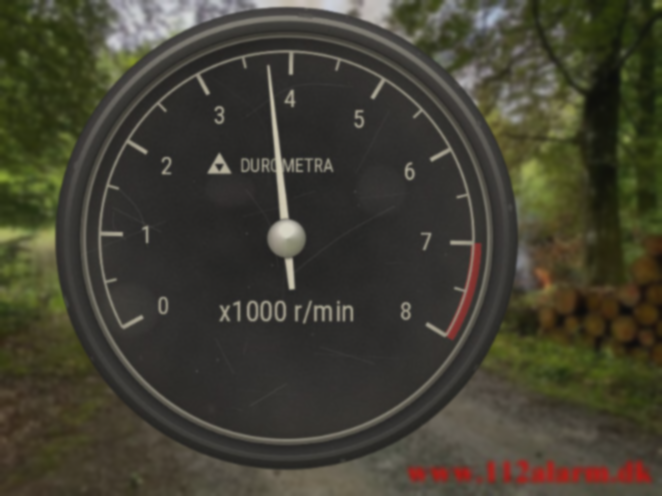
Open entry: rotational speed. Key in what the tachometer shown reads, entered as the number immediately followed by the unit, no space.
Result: 3750rpm
